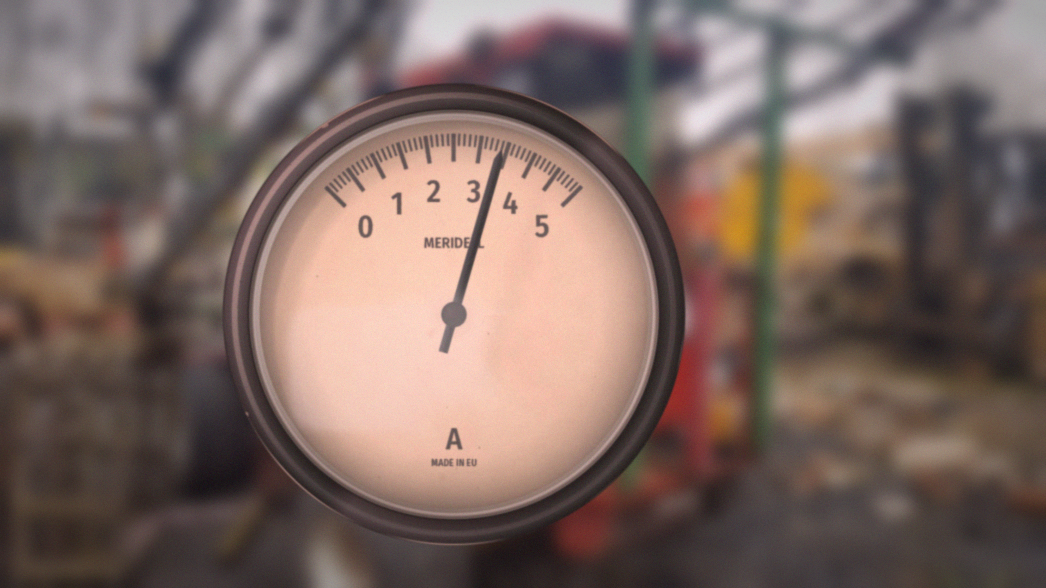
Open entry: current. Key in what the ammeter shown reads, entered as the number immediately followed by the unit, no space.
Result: 3.4A
